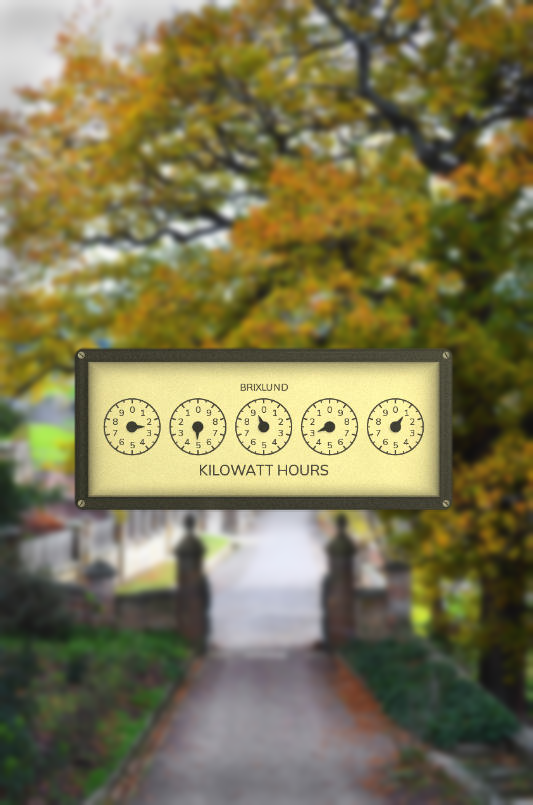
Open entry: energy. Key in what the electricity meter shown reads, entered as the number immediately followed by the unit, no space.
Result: 24931kWh
